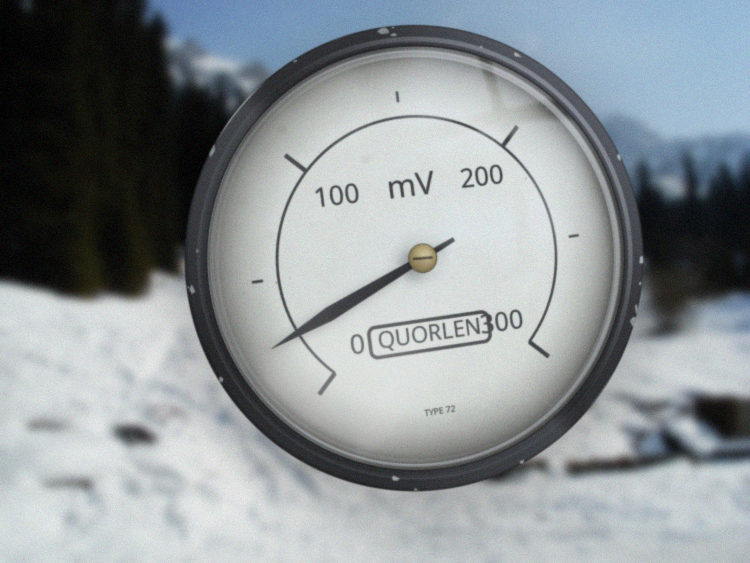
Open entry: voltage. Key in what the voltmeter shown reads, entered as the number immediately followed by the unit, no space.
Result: 25mV
